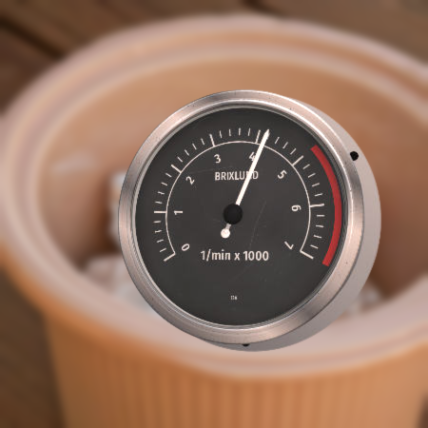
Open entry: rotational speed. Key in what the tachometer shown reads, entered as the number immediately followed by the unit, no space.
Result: 4200rpm
